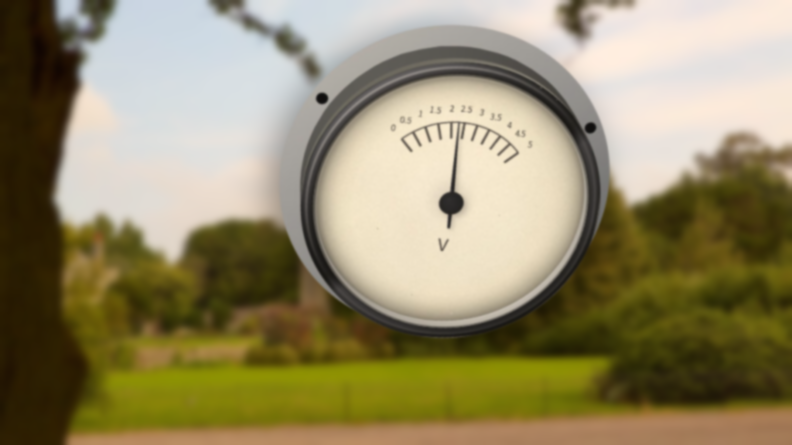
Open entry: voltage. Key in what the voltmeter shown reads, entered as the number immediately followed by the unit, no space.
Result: 2.25V
